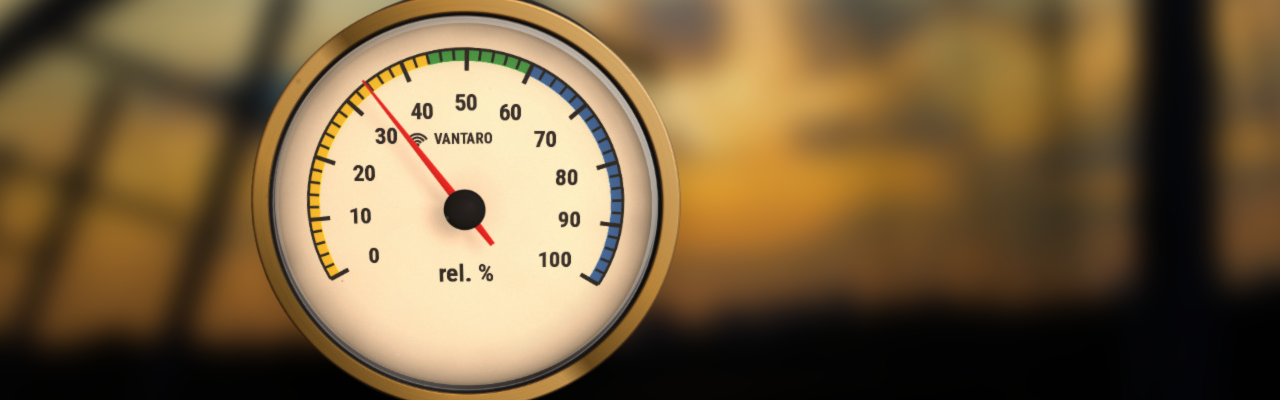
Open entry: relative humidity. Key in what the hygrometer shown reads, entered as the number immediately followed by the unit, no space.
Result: 34%
